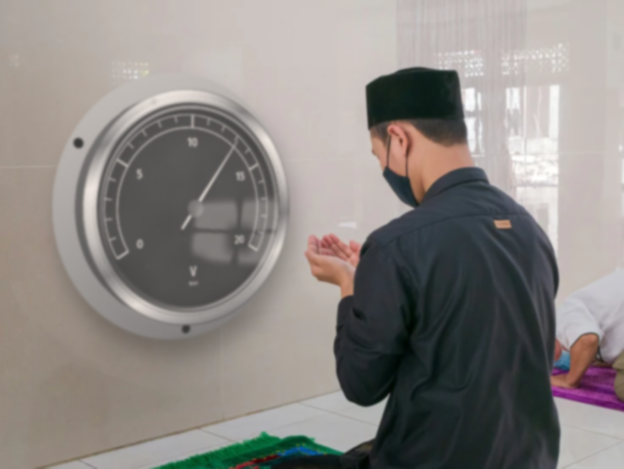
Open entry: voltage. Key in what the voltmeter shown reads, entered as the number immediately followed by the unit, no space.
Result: 13V
